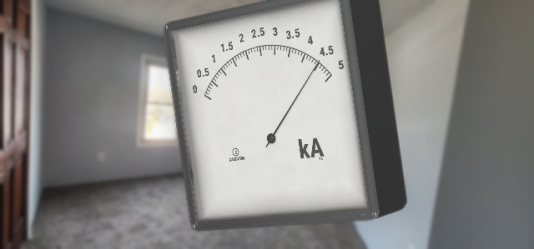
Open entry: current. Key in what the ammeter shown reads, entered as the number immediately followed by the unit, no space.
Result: 4.5kA
